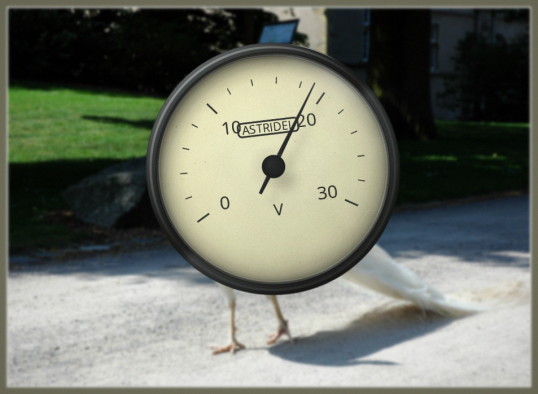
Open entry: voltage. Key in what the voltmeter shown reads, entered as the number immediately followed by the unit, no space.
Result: 19V
